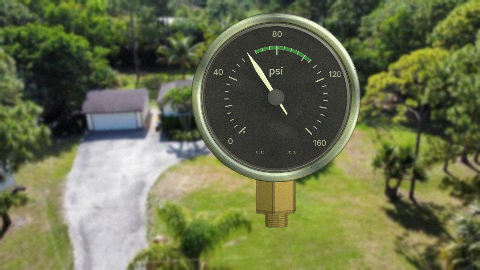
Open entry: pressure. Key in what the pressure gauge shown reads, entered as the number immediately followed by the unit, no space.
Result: 60psi
